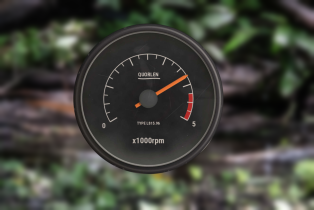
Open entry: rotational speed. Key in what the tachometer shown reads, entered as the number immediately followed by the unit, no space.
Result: 3750rpm
